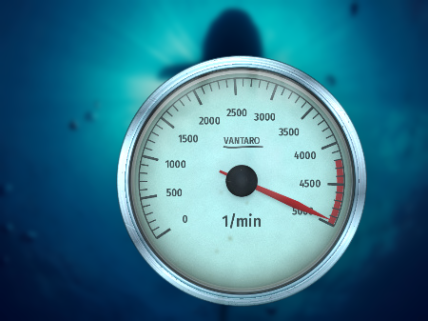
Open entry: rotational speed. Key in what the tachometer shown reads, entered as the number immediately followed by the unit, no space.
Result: 4950rpm
